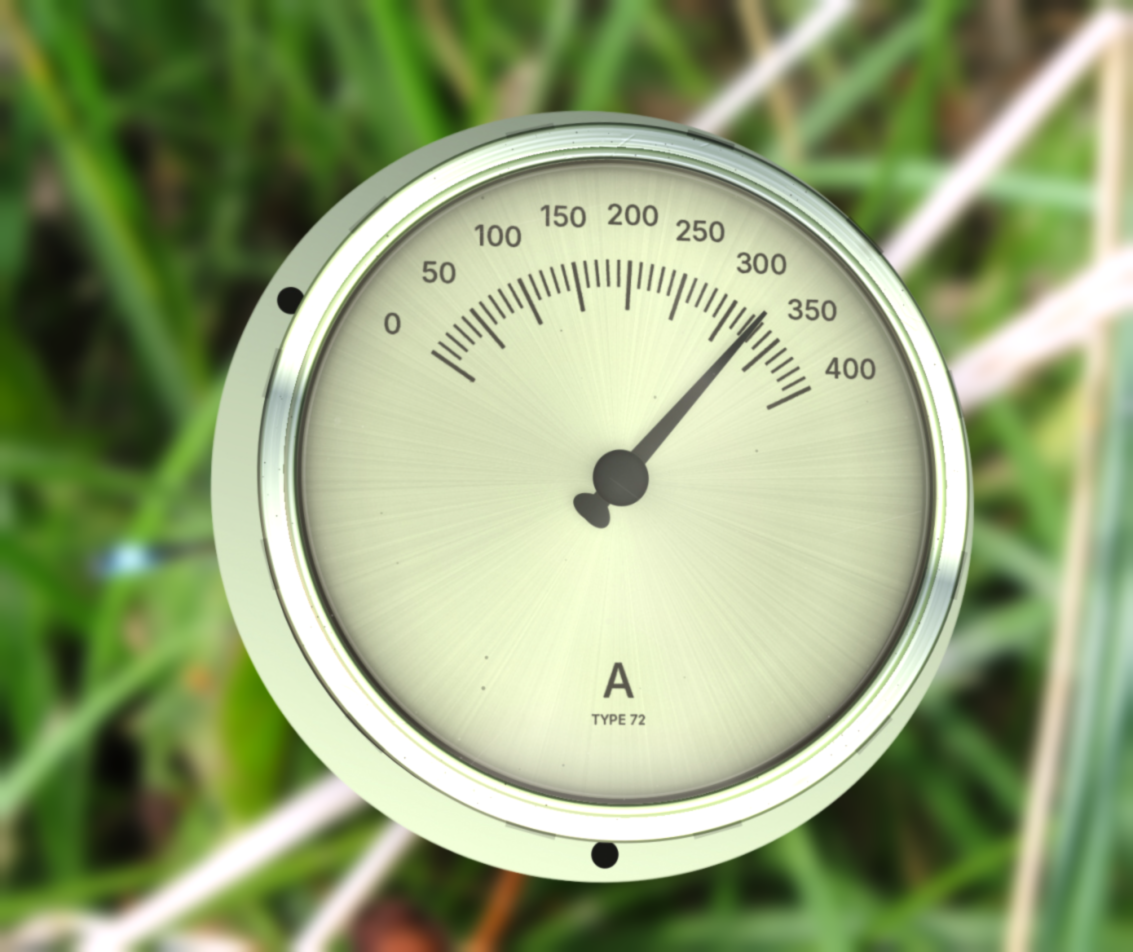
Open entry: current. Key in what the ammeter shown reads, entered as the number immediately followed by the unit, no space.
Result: 325A
